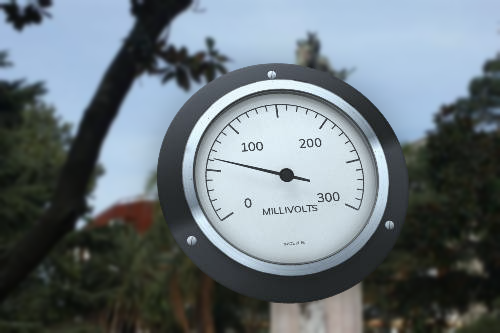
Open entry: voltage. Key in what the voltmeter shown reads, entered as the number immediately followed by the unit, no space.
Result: 60mV
